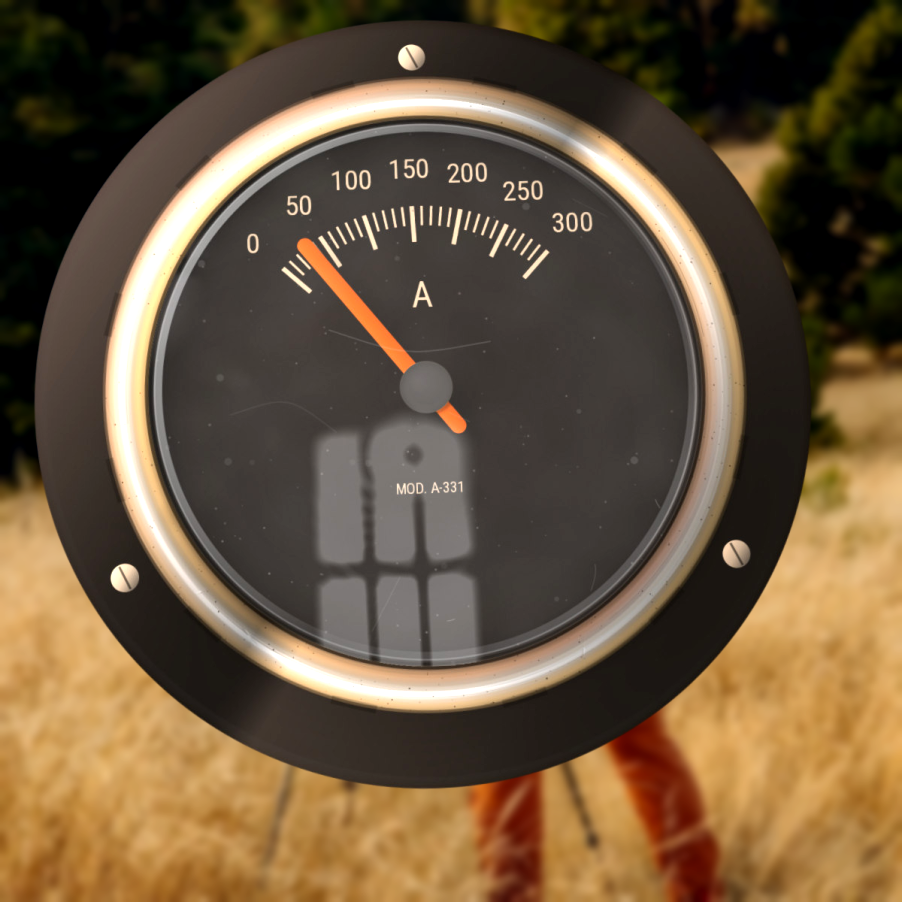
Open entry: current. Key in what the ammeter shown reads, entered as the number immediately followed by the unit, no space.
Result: 30A
